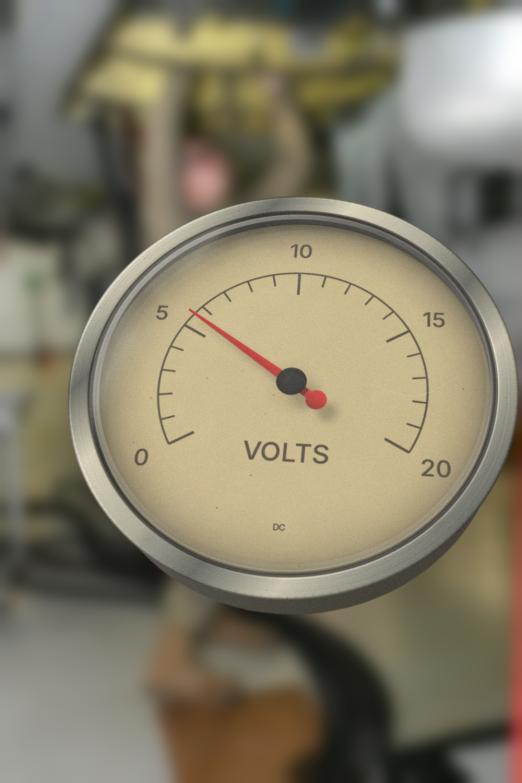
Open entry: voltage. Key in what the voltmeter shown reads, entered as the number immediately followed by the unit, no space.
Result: 5.5V
